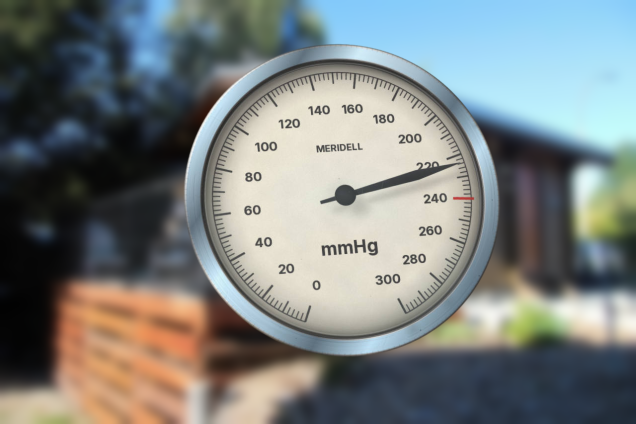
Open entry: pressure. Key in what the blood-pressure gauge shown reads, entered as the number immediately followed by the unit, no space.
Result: 224mmHg
